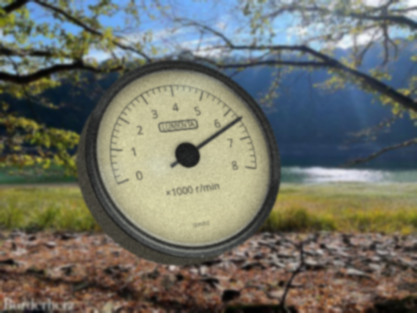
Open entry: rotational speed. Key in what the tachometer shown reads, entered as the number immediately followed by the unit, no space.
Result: 6400rpm
